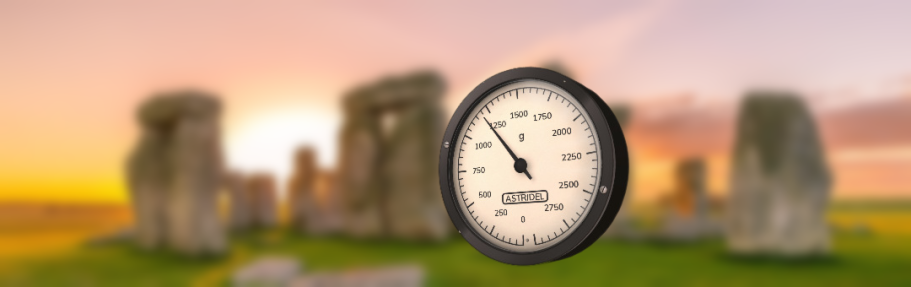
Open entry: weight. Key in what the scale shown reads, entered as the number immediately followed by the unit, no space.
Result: 1200g
